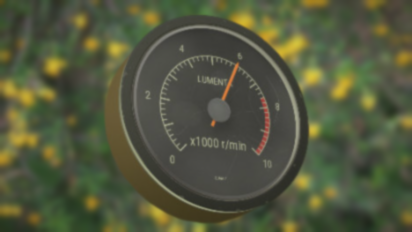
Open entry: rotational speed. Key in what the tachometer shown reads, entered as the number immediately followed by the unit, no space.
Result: 6000rpm
